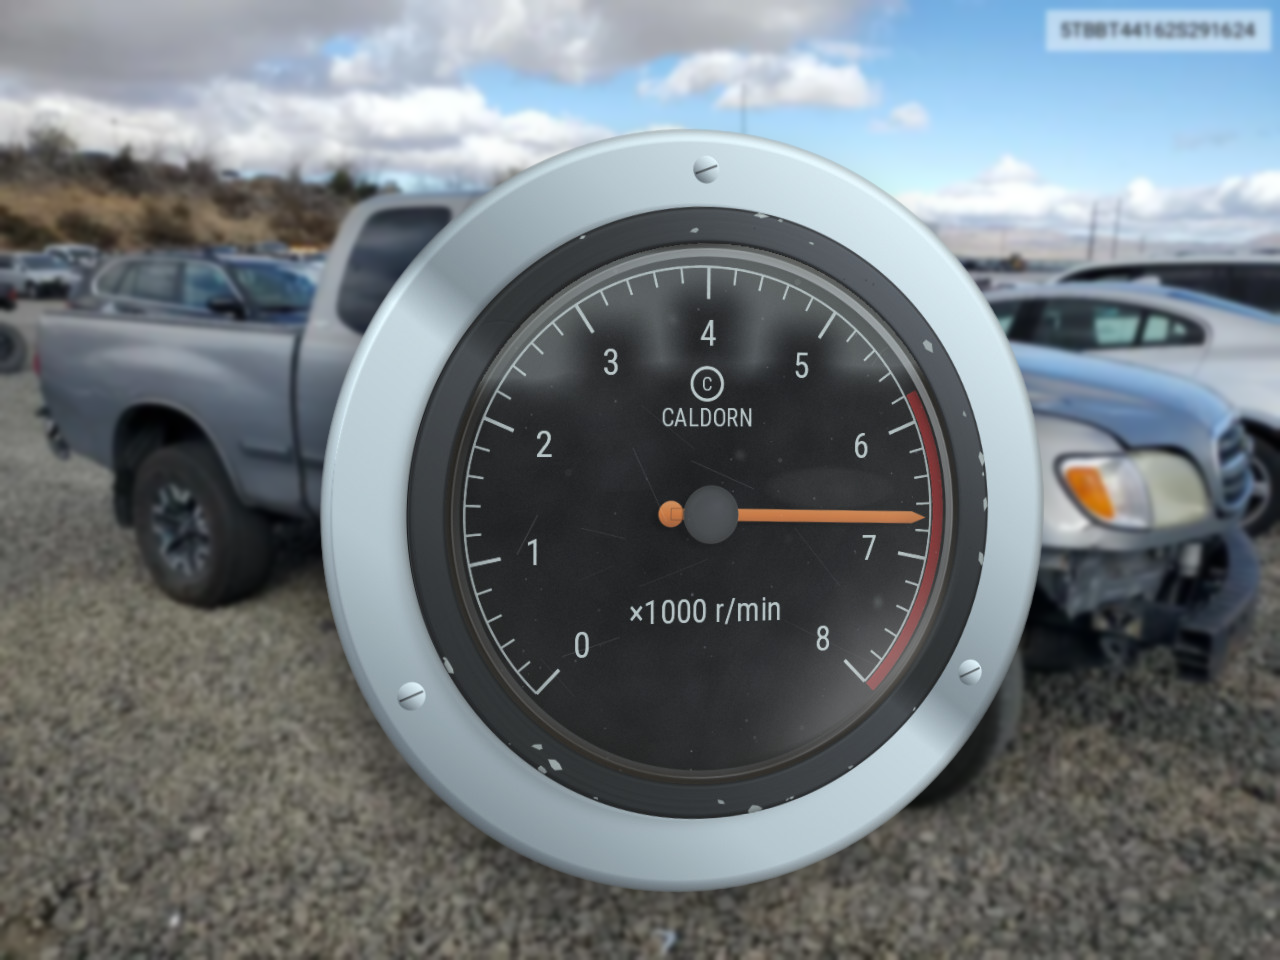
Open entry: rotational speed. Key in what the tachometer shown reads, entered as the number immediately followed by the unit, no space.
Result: 6700rpm
